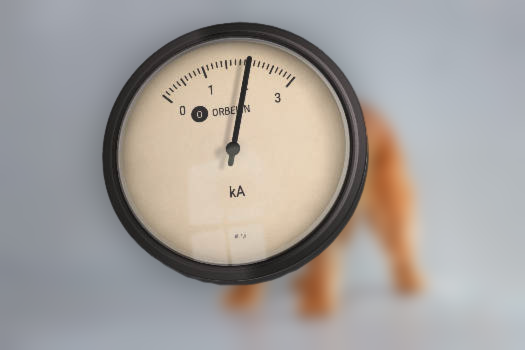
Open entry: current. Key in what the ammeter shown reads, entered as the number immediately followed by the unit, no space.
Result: 2kA
